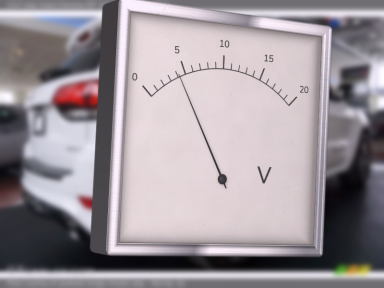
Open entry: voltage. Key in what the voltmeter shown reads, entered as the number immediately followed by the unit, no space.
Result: 4V
